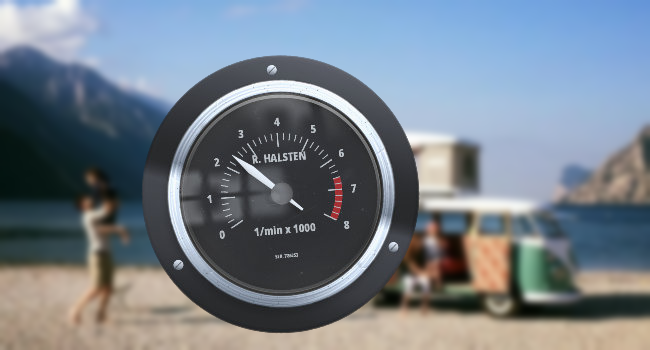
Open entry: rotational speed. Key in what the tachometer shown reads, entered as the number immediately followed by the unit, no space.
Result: 2400rpm
